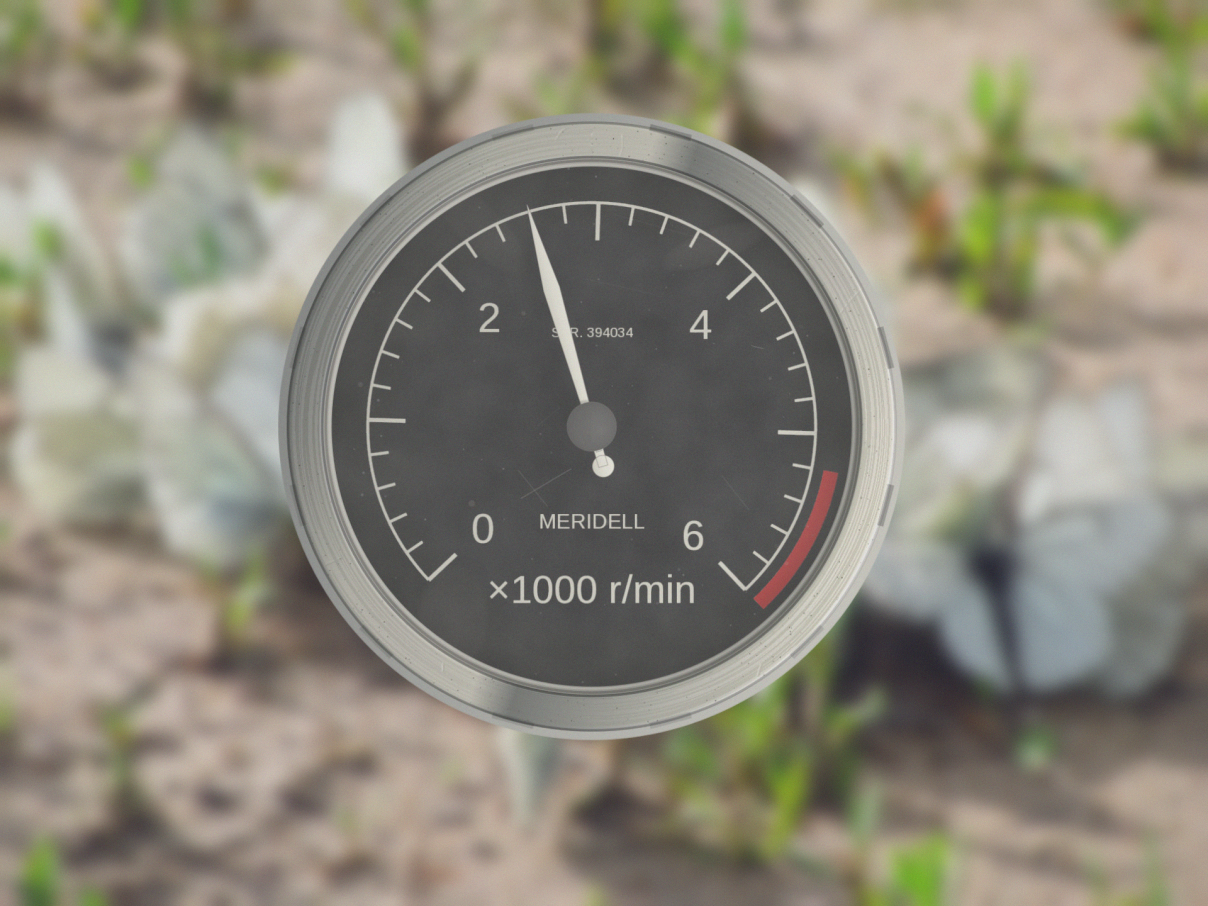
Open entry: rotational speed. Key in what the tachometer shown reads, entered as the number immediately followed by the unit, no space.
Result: 2600rpm
